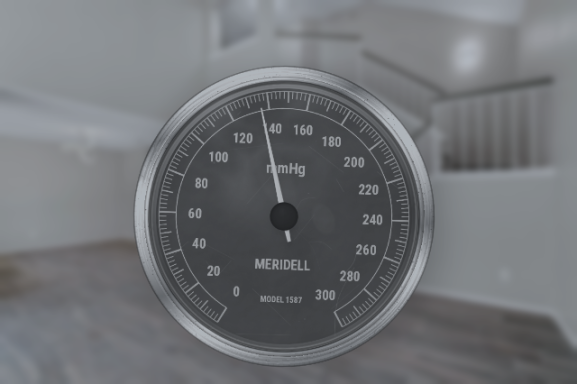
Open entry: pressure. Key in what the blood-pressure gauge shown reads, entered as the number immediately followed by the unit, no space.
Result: 136mmHg
